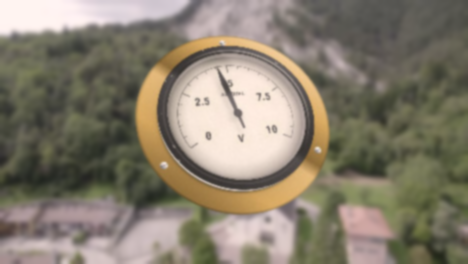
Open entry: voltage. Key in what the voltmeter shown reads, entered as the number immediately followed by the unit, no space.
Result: 4.5V
